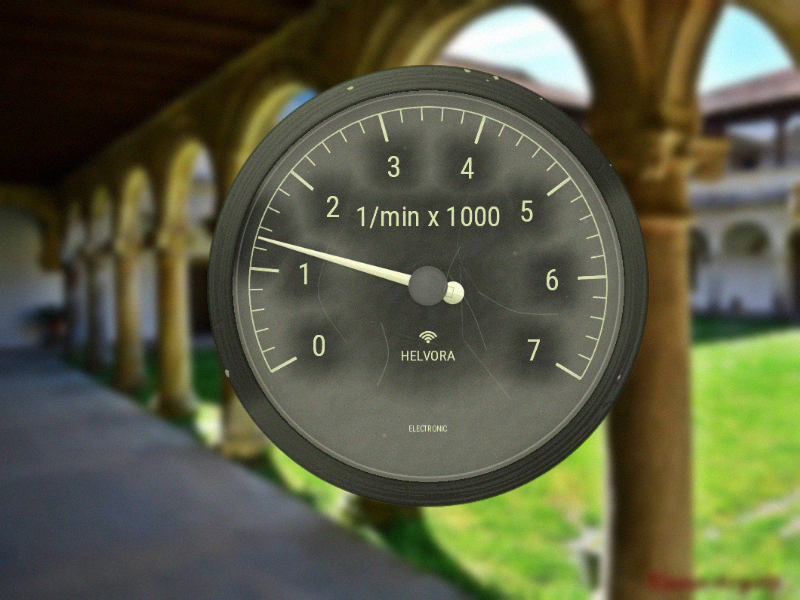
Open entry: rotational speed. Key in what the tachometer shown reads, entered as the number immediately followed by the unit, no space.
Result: 1300rpm
